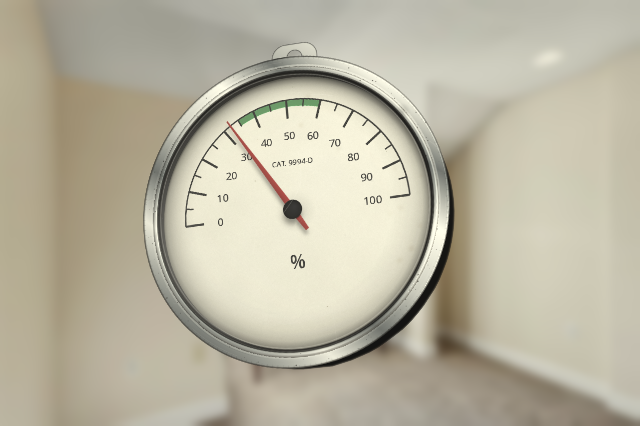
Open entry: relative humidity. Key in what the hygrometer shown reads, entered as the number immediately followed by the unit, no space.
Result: 32.5%
